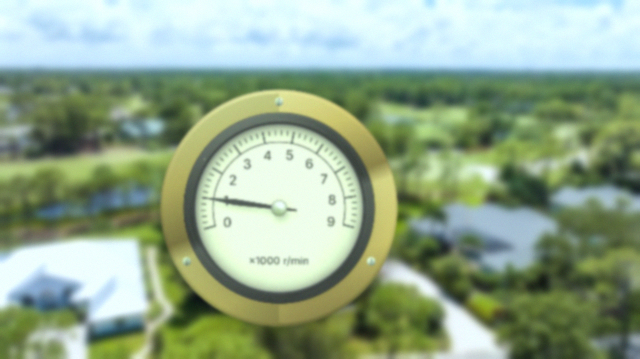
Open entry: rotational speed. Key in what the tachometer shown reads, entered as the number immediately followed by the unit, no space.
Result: 1000rpm
